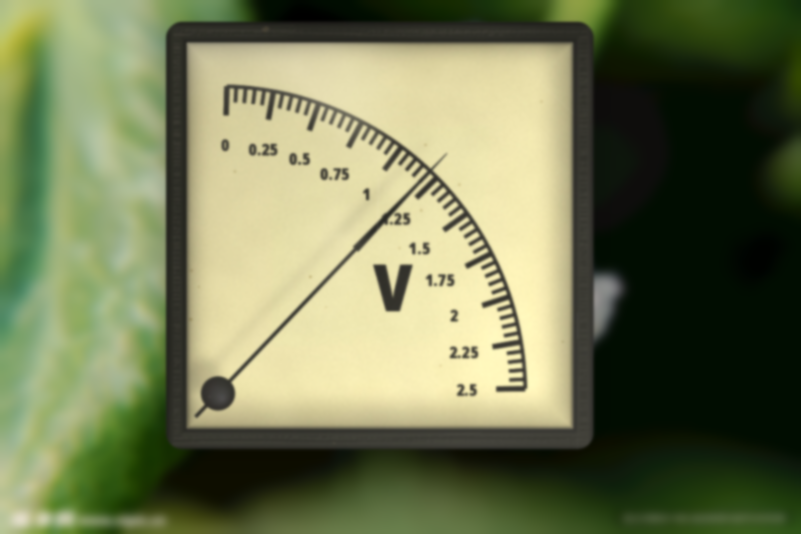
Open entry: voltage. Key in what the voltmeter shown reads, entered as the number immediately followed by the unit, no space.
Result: 1.2V
